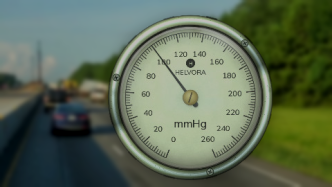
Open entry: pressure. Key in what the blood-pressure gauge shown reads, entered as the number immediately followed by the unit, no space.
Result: 100mmHg
